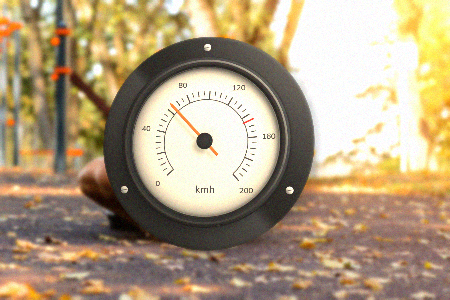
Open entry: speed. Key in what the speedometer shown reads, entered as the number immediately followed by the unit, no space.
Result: 65km/h
